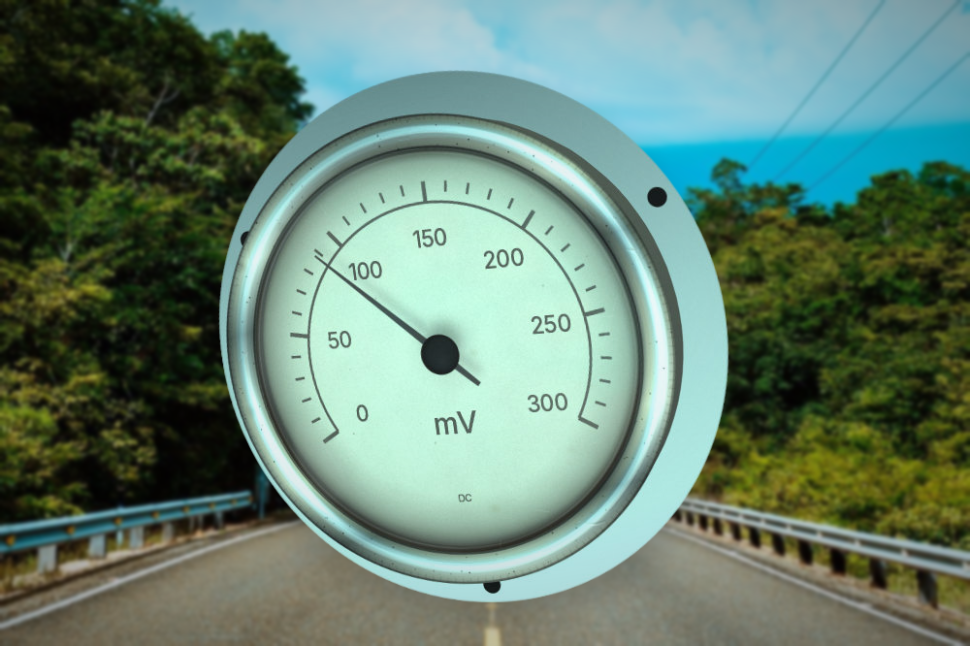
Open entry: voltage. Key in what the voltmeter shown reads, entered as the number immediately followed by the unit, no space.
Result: 90mV
